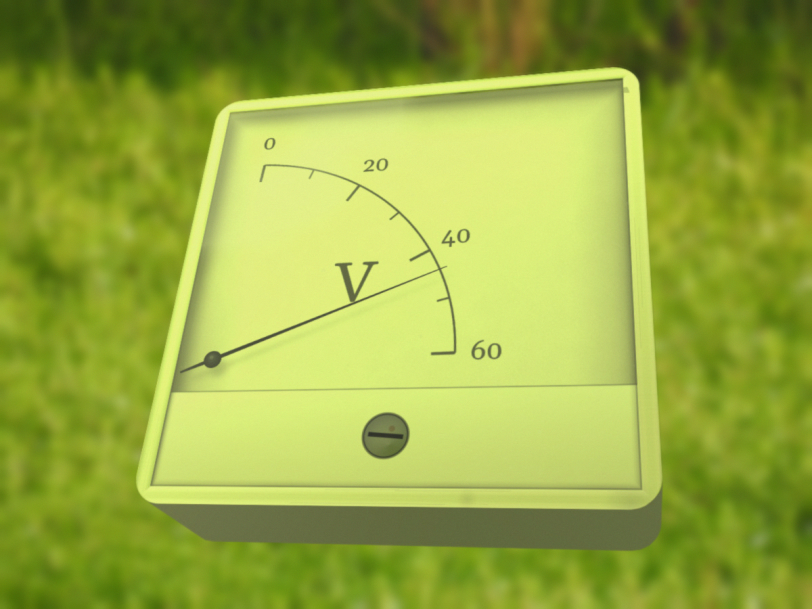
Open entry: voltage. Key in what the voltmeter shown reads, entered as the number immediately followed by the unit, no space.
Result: 45V
